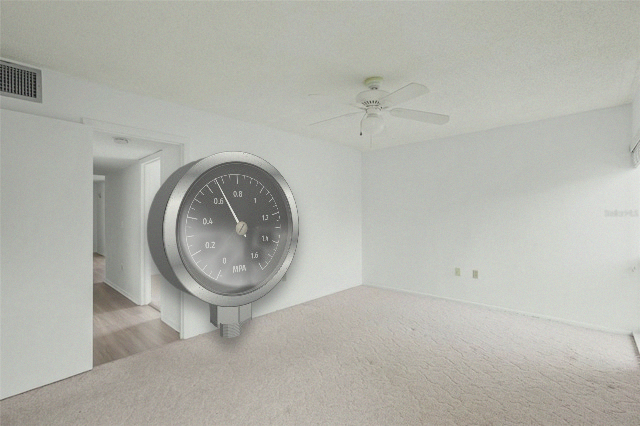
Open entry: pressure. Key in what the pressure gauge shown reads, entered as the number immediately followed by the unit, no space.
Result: 0.65MPa
